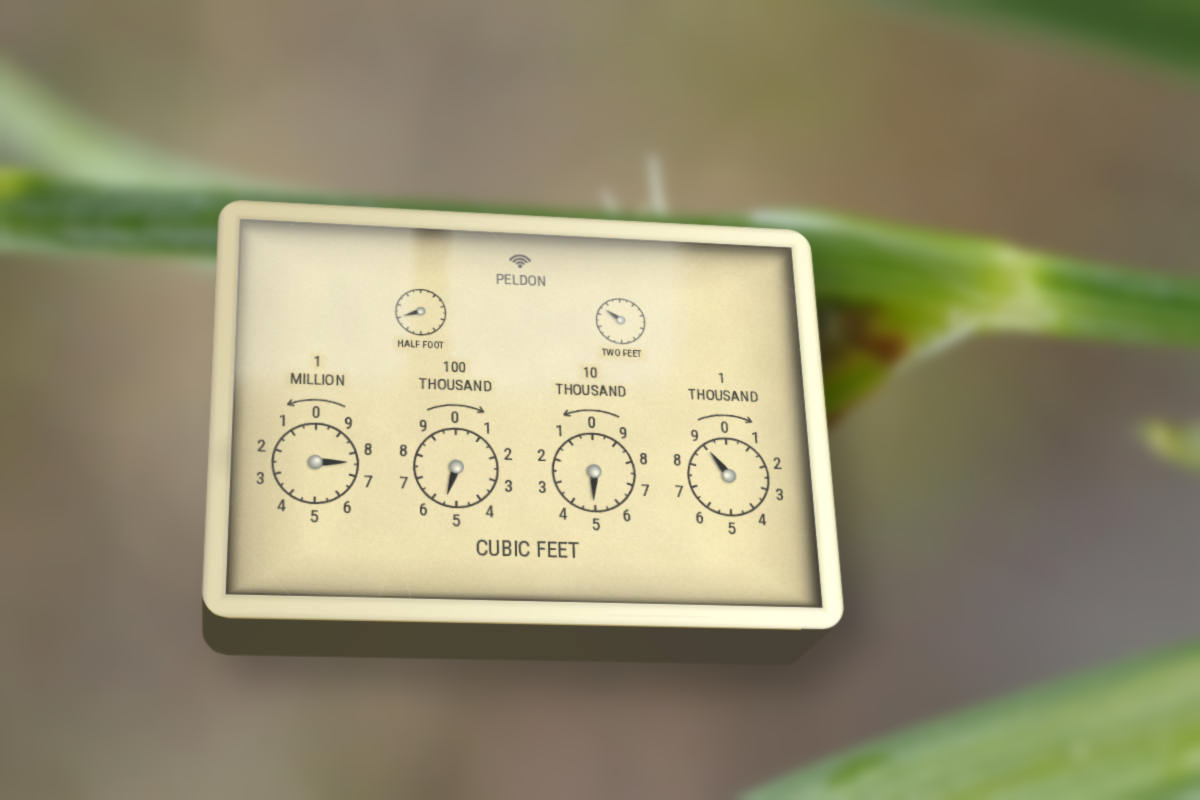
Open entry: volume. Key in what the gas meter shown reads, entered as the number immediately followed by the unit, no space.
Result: 754900ft³
